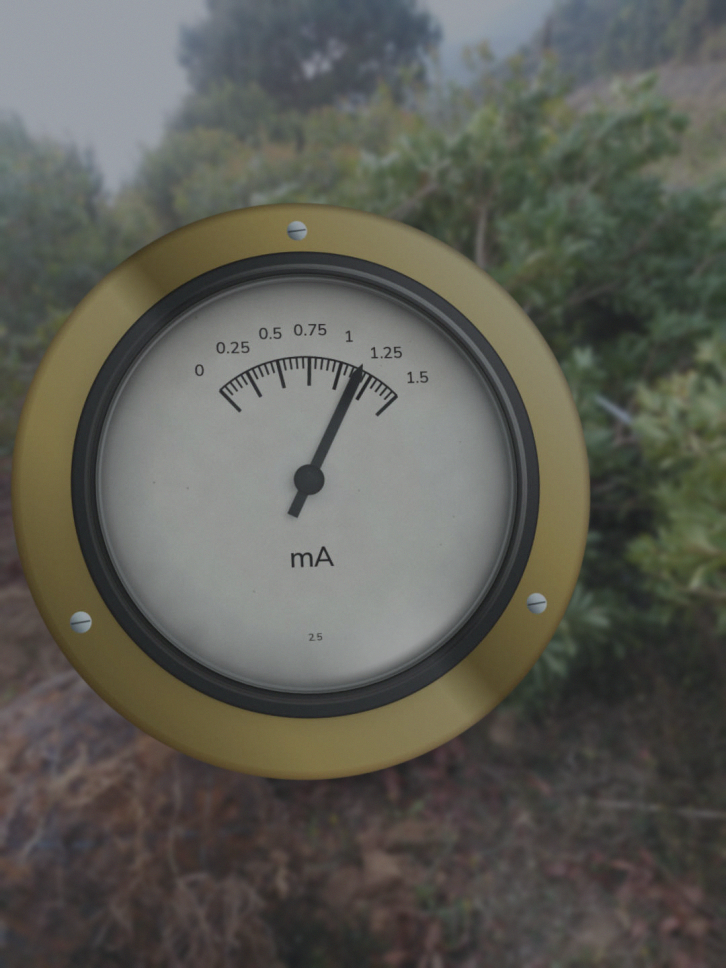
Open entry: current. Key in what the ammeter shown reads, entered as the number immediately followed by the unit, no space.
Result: 1.15mA
